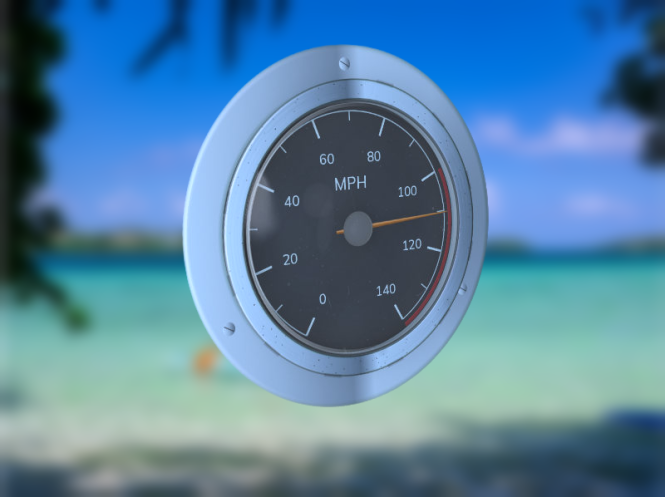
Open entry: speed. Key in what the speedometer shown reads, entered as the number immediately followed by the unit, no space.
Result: 110mph
